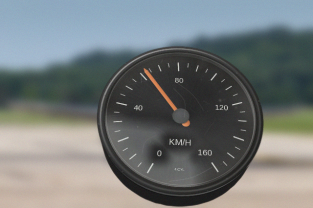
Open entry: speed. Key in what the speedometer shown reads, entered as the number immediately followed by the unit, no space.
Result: 62.5km/h
